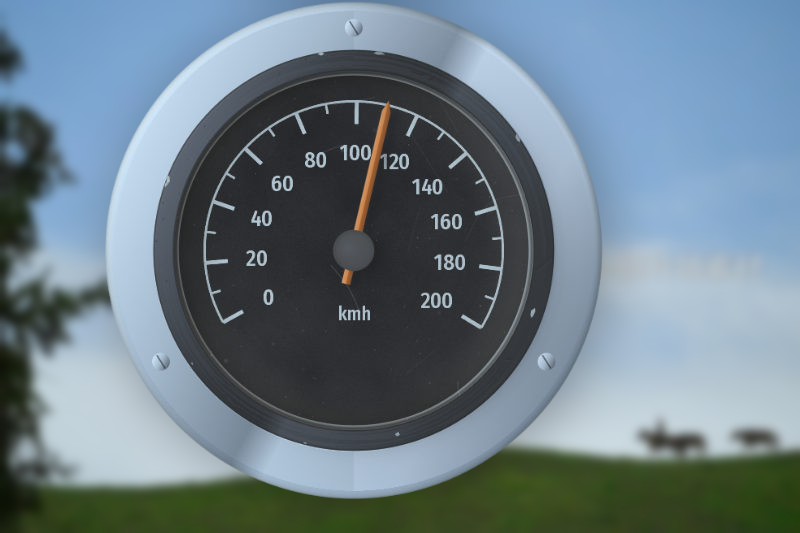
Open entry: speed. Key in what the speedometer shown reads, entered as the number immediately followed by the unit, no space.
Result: 110km/h
